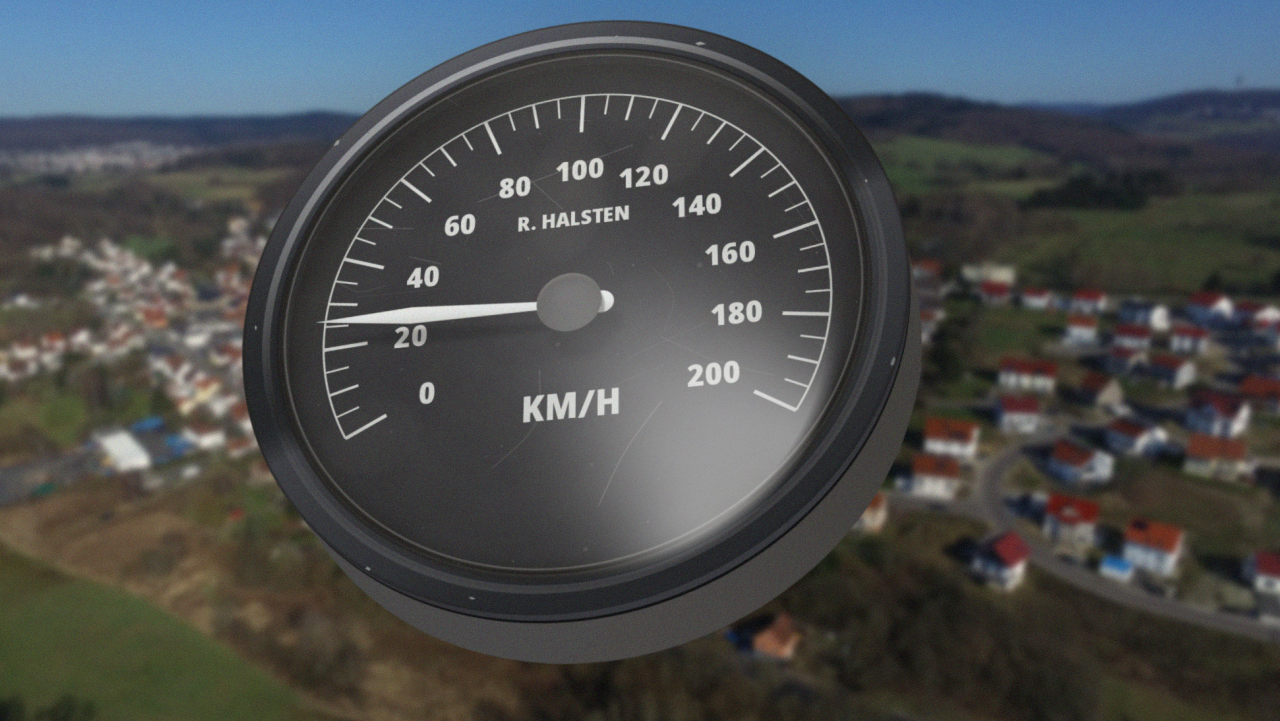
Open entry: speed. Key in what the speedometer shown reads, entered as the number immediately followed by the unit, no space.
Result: 25km/h
